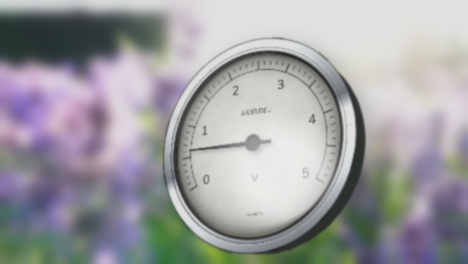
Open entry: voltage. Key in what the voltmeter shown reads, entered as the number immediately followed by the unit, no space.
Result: 0.6V
